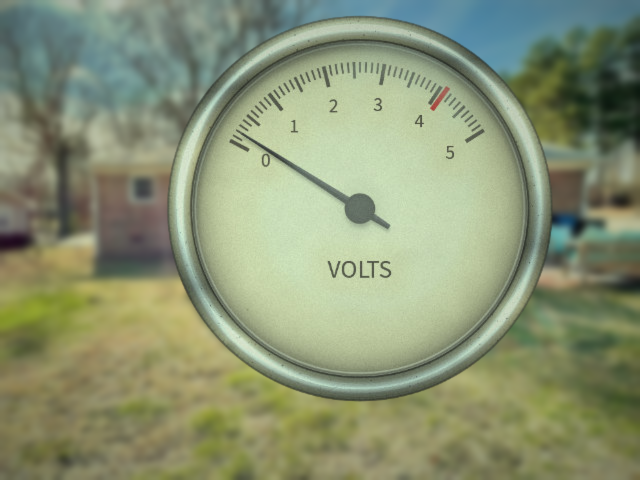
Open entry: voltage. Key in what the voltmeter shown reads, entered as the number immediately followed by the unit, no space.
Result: 0.2V
